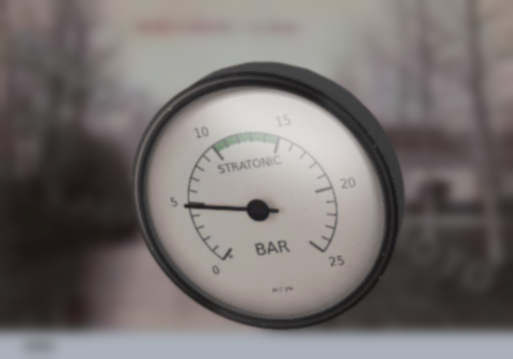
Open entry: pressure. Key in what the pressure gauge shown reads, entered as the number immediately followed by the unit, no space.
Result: 5bar
